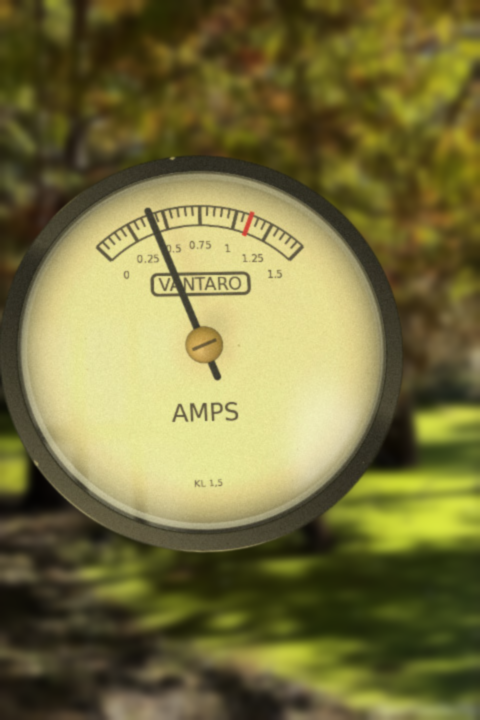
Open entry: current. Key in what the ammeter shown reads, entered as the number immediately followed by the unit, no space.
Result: 0.4A
